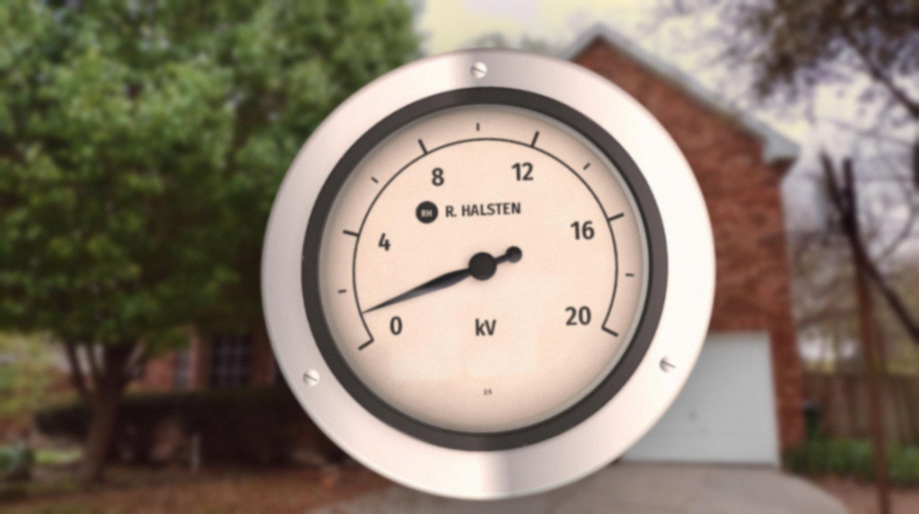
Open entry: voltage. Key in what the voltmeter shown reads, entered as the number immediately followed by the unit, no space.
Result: 1kV
